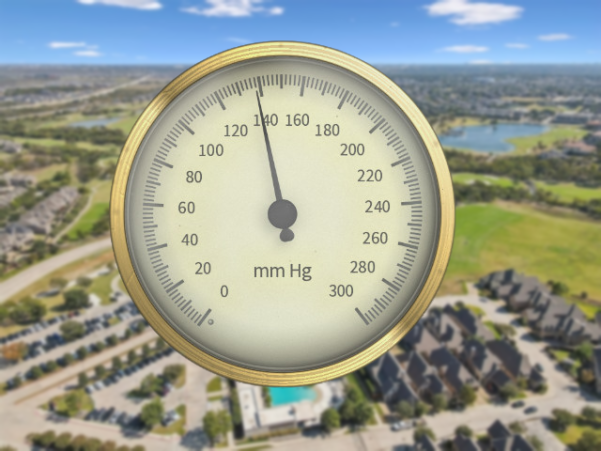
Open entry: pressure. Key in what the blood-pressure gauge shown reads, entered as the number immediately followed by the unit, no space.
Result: 138mmHg
